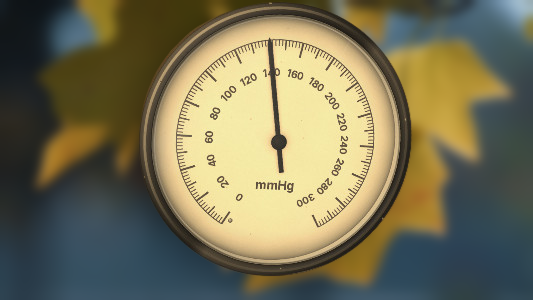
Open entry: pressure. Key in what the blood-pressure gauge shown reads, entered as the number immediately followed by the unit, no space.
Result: 140mmHg
